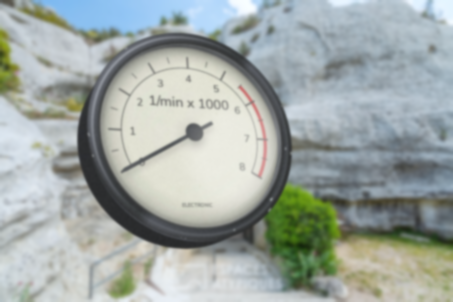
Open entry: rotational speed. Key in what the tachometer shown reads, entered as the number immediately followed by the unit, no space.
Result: 0rpm
